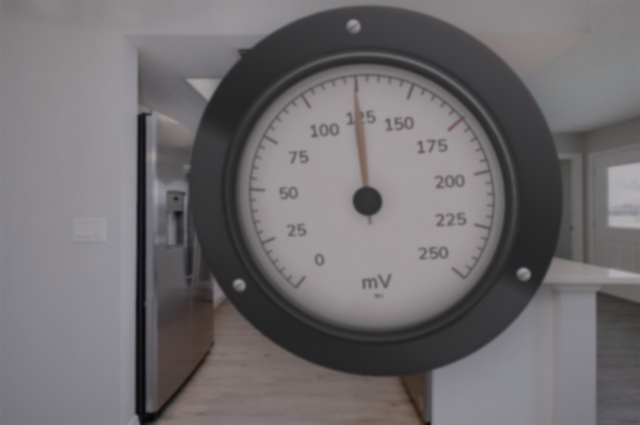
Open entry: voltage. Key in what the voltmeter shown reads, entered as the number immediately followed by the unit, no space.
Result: 125mV
